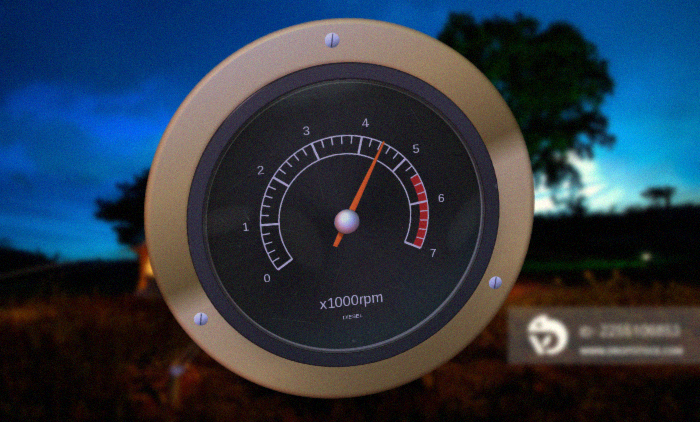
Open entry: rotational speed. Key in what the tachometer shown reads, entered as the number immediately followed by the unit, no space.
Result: 4400rpm
